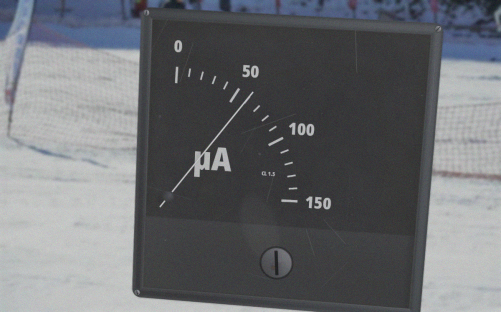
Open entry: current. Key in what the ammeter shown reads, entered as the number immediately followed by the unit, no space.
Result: 60µA
